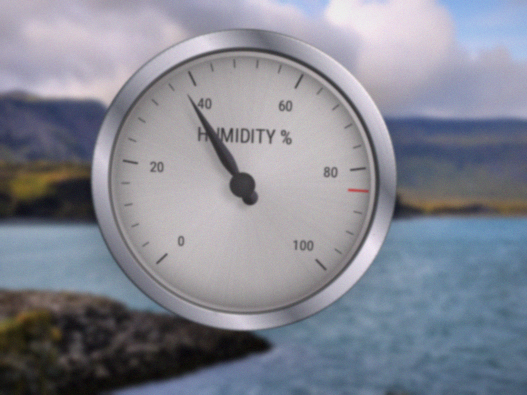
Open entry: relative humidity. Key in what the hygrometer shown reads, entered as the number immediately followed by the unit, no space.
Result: 38%
